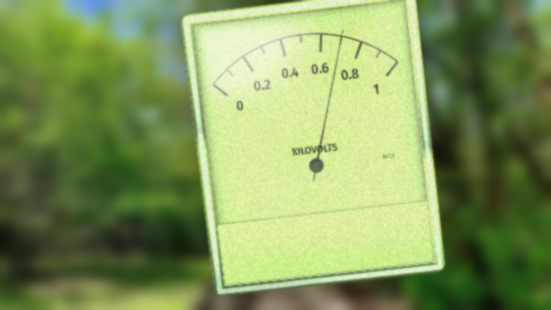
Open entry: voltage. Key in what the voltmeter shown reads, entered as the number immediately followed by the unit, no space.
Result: 0.7kV
